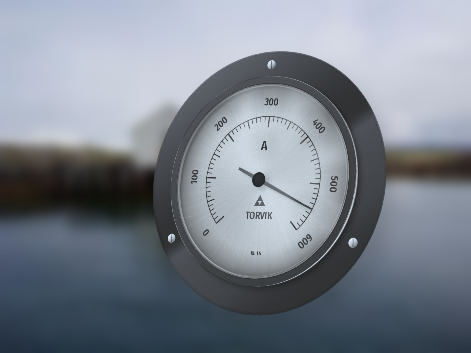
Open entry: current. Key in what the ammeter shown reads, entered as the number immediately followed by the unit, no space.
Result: 550A
